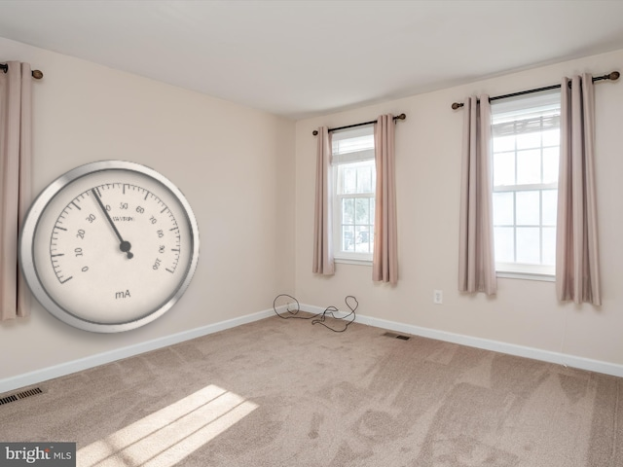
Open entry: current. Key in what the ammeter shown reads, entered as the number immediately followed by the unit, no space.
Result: 38mA
